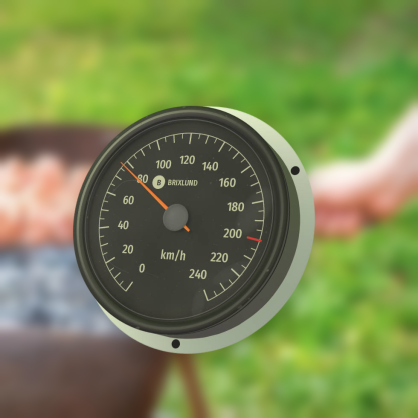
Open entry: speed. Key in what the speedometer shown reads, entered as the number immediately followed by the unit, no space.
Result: 77.5km/h
